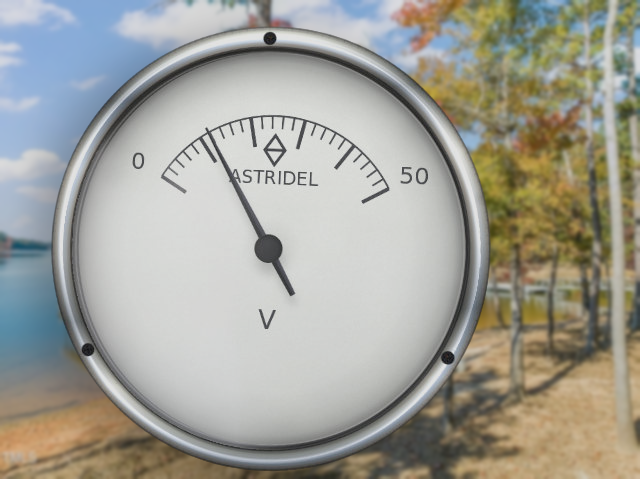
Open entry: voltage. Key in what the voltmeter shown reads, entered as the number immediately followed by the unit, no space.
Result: 12V
